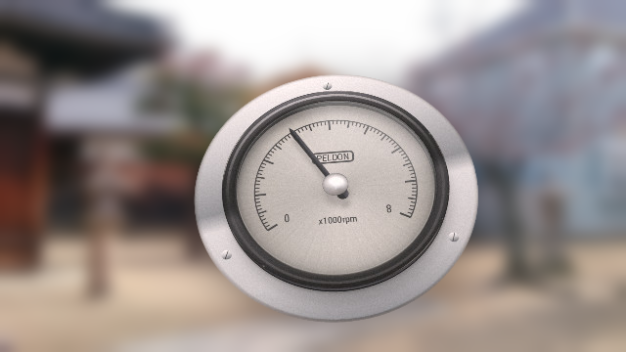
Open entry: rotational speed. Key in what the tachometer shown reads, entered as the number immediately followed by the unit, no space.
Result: 3000rpm
